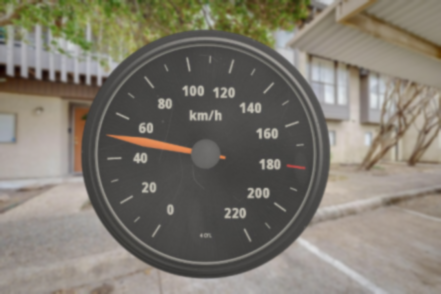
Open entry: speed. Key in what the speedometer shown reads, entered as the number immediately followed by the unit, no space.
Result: 50km/h
